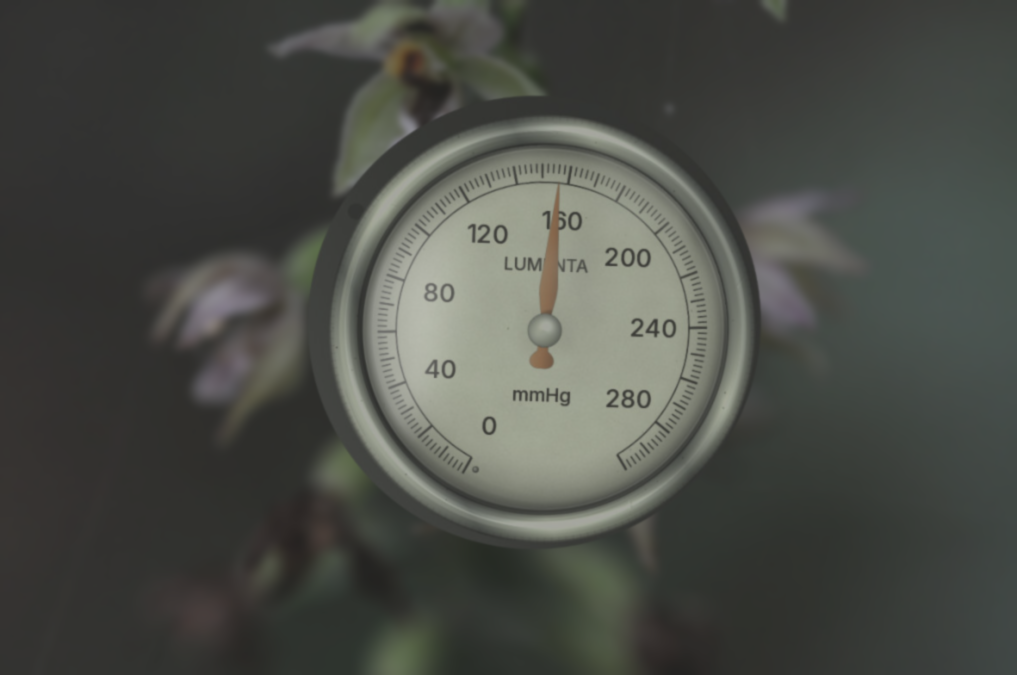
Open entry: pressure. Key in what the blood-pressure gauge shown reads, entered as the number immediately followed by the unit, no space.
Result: 156mmHg
